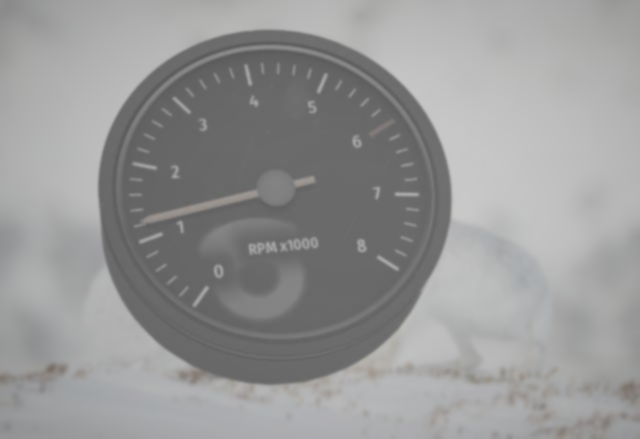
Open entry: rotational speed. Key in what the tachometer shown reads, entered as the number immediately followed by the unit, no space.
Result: 1200rpm
